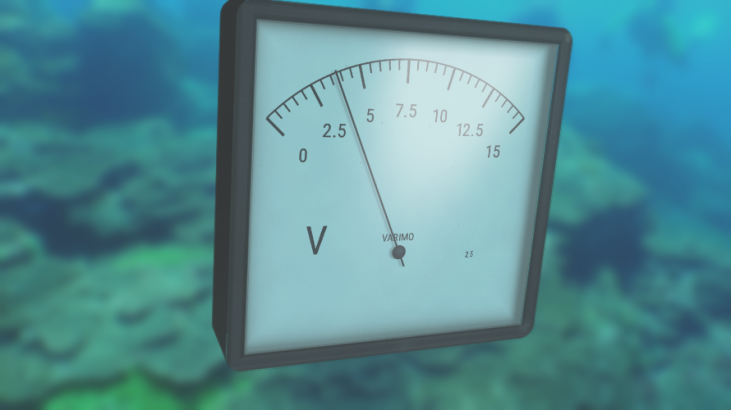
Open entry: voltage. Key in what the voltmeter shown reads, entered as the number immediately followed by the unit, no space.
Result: 3.75V
